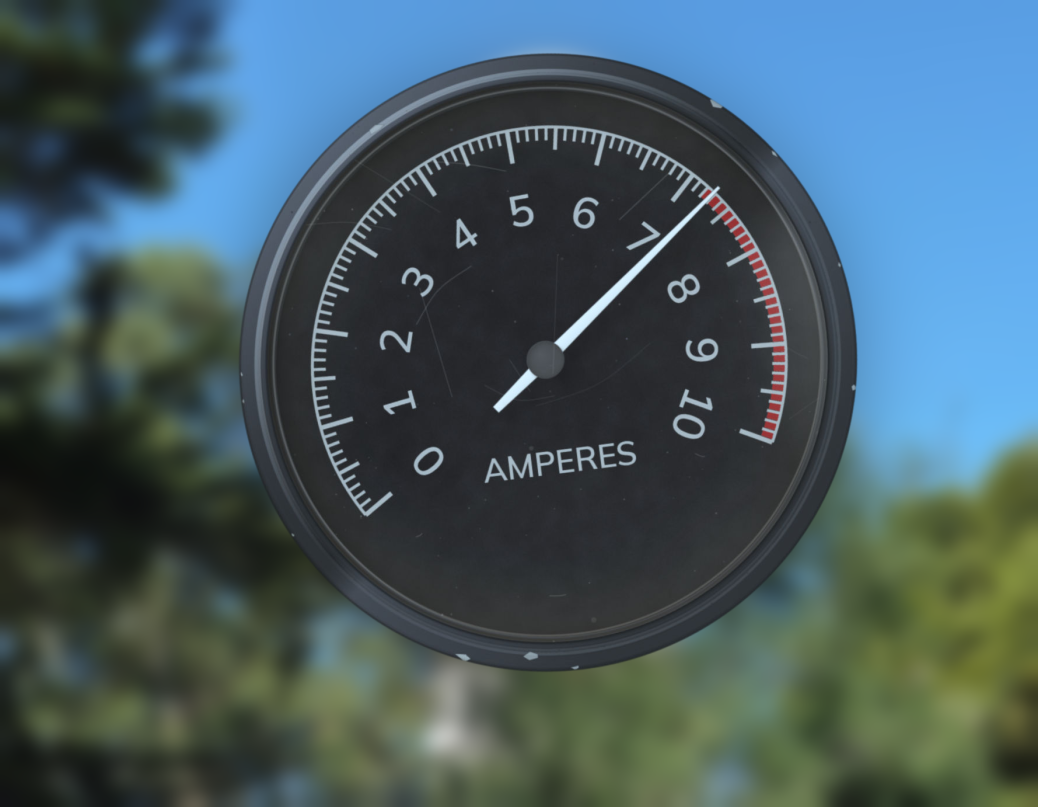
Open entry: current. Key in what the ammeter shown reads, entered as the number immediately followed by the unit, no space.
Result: 7.3A
